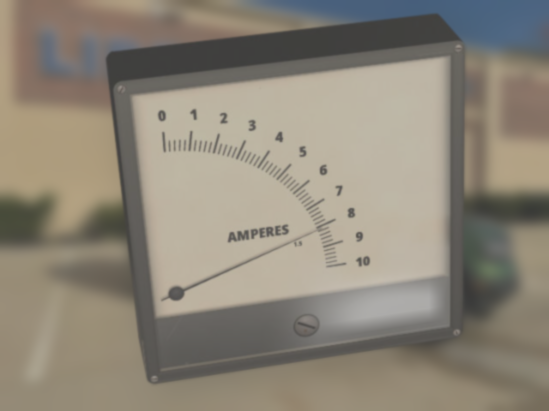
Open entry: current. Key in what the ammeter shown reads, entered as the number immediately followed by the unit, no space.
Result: 8A
